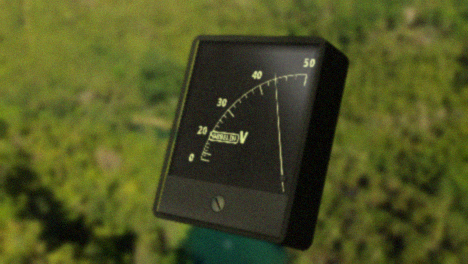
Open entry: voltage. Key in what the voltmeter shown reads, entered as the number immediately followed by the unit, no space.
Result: 44V
